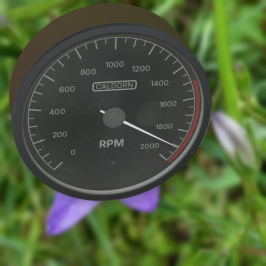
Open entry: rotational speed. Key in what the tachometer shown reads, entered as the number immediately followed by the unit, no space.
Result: 1900rpm
